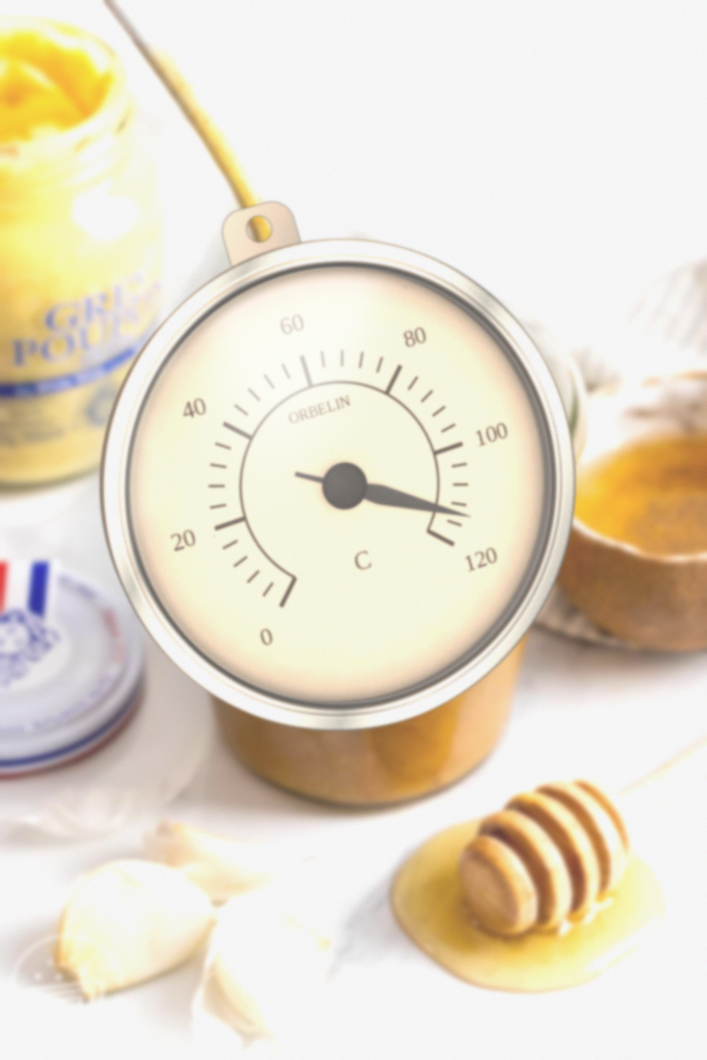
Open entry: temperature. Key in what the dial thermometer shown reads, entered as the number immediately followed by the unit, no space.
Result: 114°C
